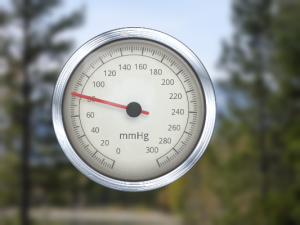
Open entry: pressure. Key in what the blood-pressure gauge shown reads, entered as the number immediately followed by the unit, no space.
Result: 80mmHg
